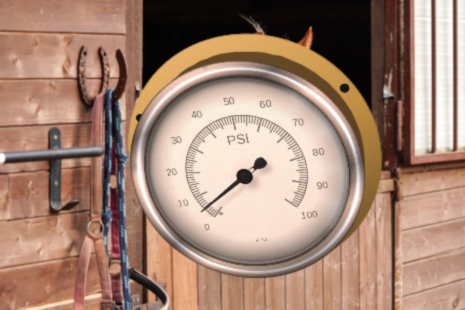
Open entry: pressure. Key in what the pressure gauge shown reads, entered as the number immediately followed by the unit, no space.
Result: 5psi
